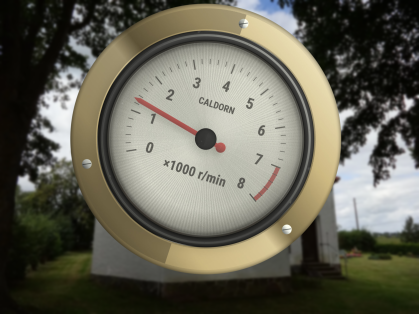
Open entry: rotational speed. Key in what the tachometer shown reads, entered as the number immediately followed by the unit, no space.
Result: 1300rpm
